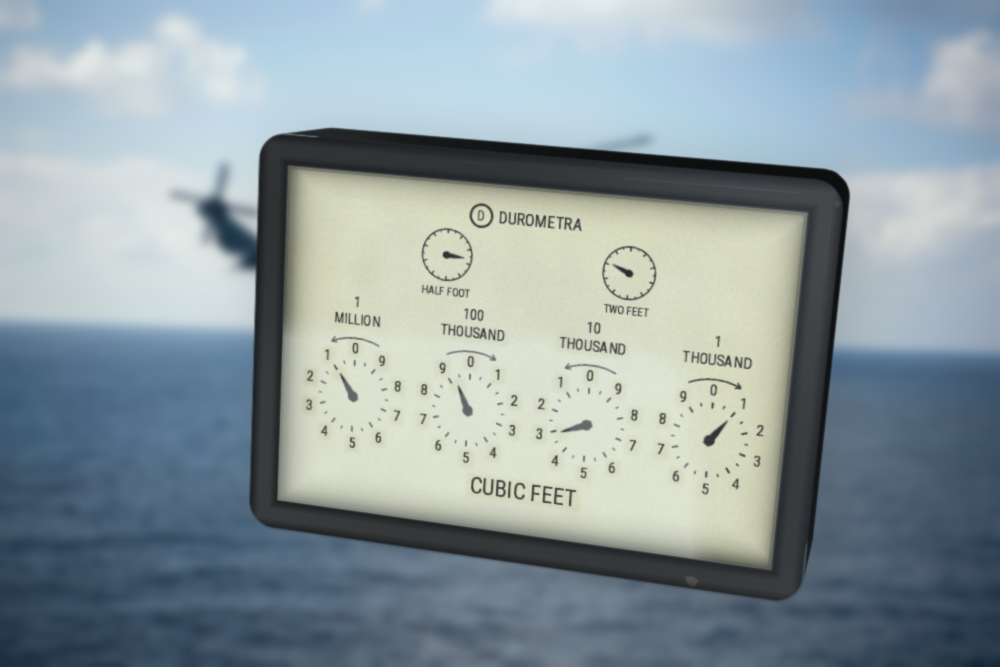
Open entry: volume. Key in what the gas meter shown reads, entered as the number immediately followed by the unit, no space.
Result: 93100ft³
